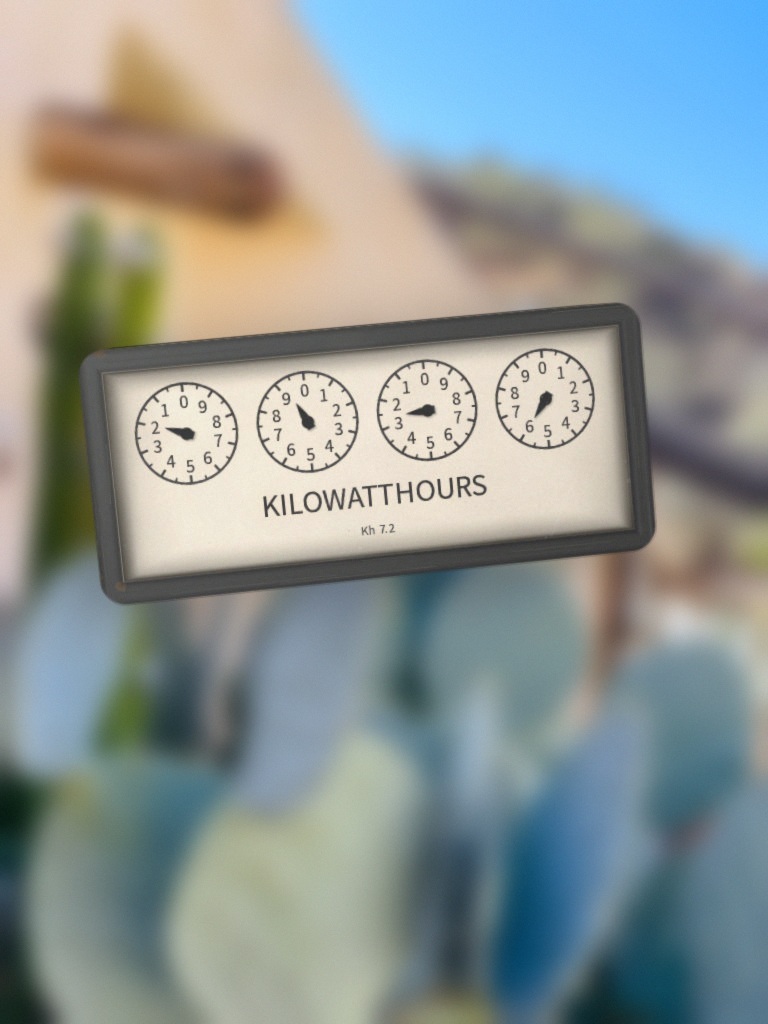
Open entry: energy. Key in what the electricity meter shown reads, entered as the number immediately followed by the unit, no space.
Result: 1926kWh
